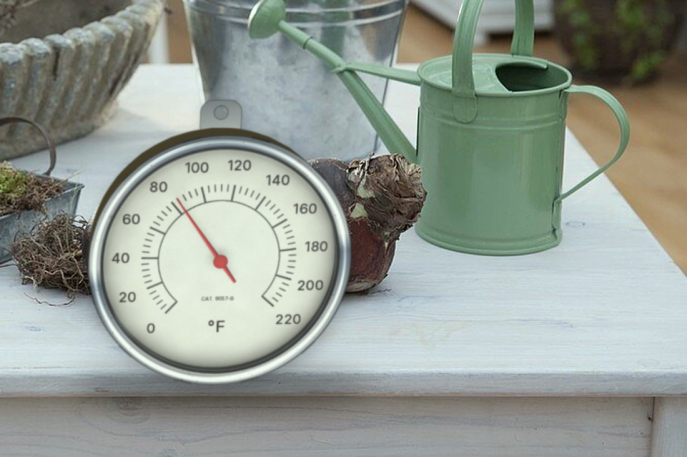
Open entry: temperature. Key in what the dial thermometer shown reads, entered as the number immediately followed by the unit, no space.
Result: 84°F
